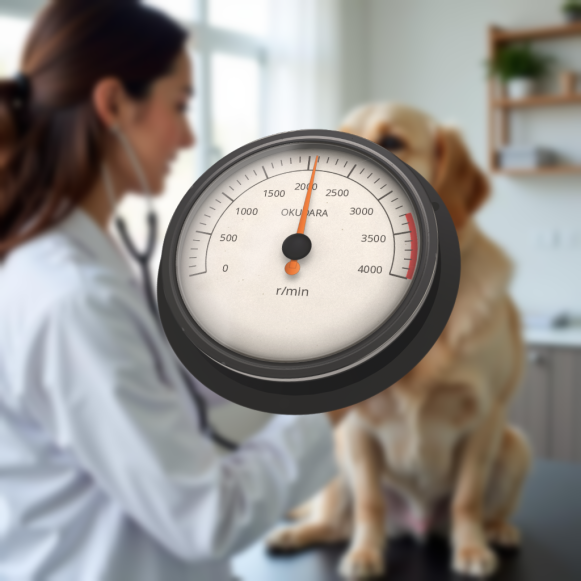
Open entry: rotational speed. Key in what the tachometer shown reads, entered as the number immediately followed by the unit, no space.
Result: 2100rpm
